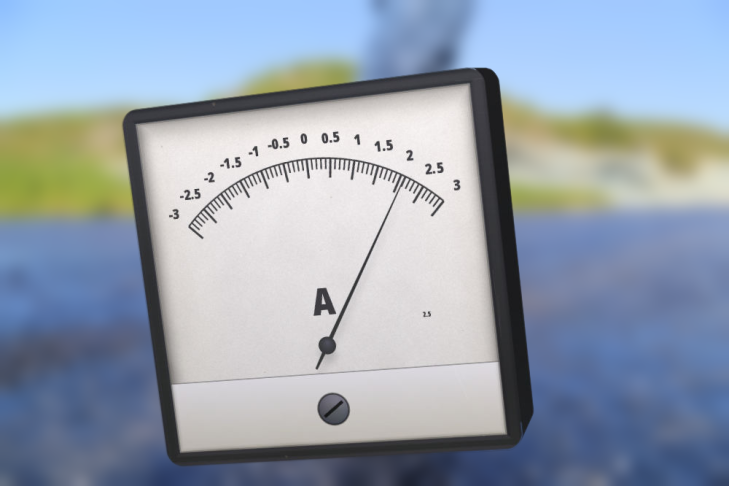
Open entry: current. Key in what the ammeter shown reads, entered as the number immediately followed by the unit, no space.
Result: 2.1A
